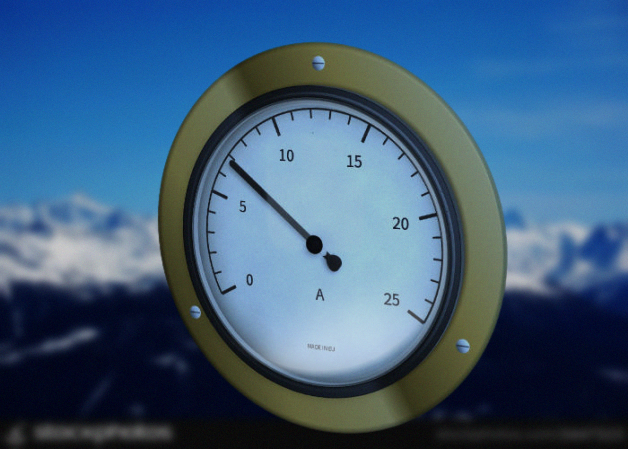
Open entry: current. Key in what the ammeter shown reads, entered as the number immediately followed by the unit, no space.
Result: 7A
